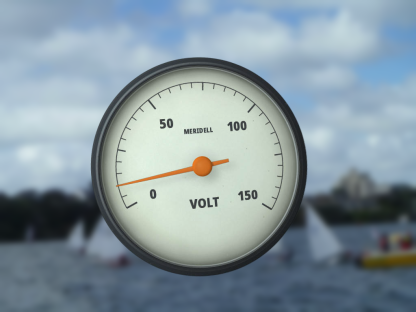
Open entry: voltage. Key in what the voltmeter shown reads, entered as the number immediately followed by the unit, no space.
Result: 10V
